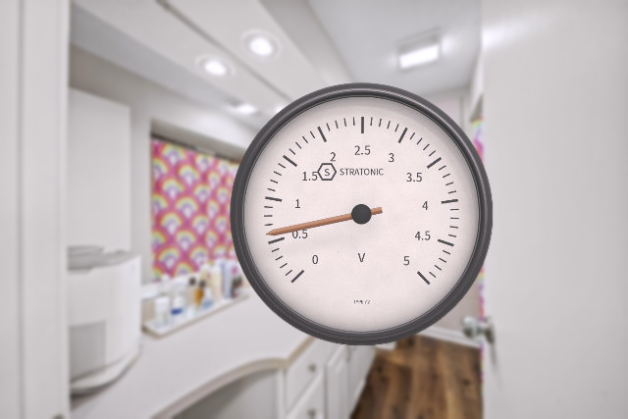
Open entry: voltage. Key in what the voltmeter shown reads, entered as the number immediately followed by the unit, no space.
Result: 0.6V
